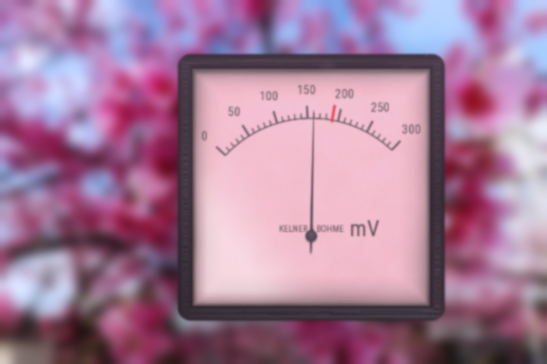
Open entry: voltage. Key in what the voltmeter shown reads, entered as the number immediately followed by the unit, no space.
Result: 160mV
